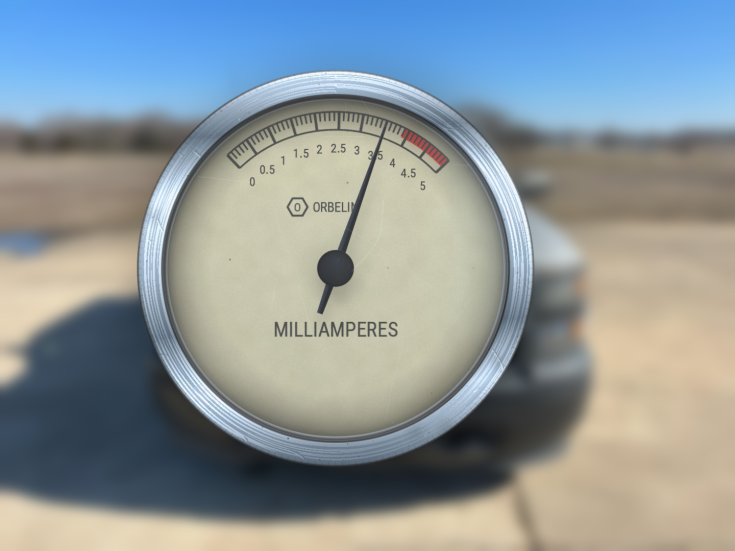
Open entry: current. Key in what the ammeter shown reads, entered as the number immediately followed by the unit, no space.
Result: 3.5mA
